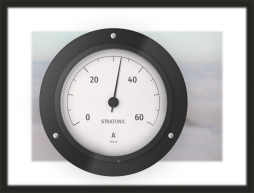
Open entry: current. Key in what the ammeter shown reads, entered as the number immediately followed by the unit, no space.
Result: 32.5A
